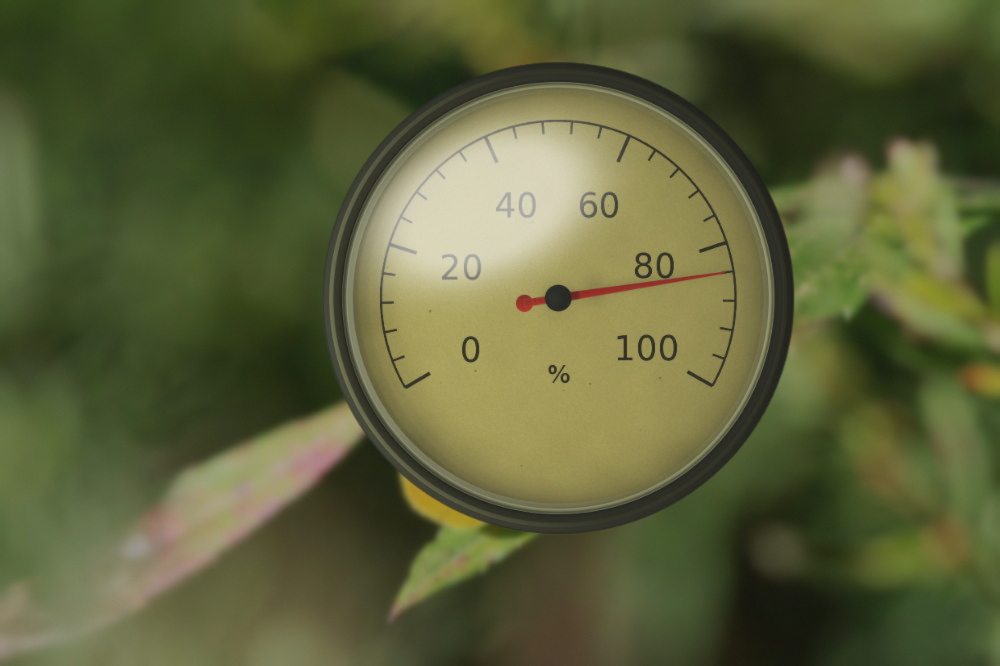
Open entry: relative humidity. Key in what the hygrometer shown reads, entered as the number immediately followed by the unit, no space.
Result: 84%
